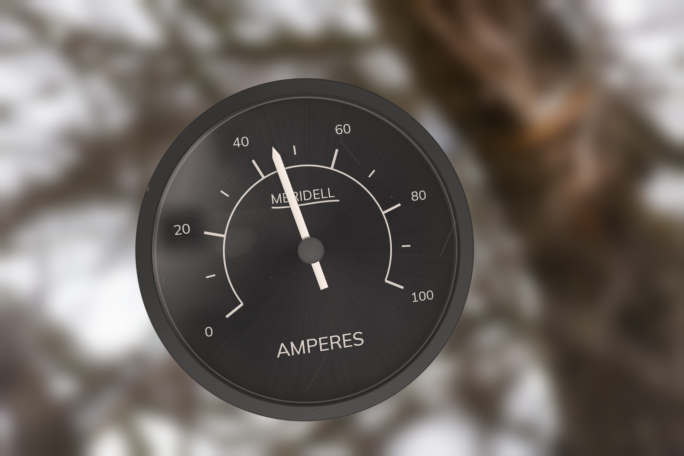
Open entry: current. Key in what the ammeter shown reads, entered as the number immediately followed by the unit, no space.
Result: 45A
